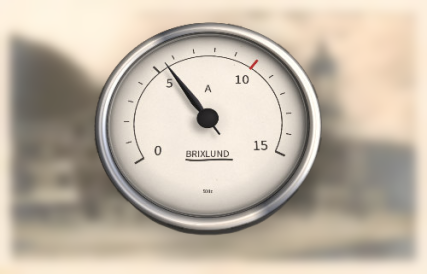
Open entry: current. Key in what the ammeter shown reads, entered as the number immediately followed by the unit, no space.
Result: 5.5A
